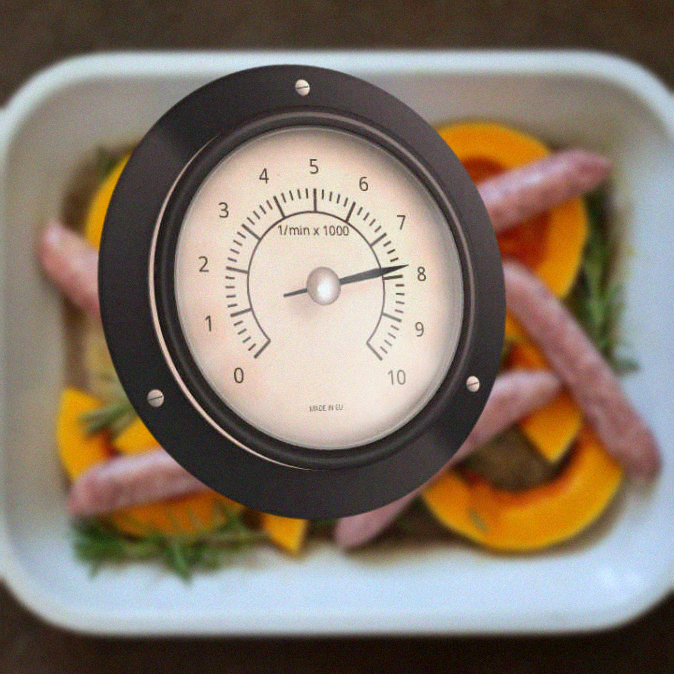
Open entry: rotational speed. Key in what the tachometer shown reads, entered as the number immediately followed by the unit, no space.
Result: 7800rpm
